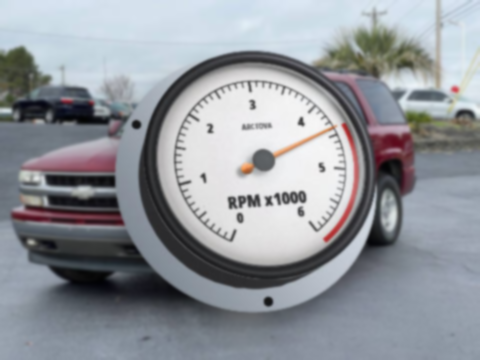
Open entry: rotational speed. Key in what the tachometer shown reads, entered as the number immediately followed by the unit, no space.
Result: 4400rpm
